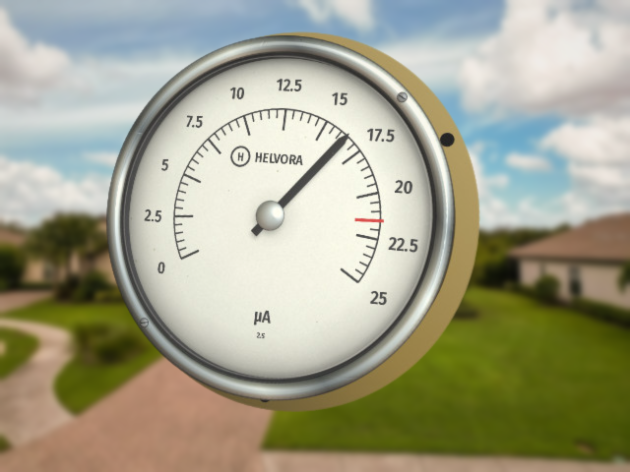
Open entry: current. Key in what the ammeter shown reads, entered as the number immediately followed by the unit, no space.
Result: 16.5µA
